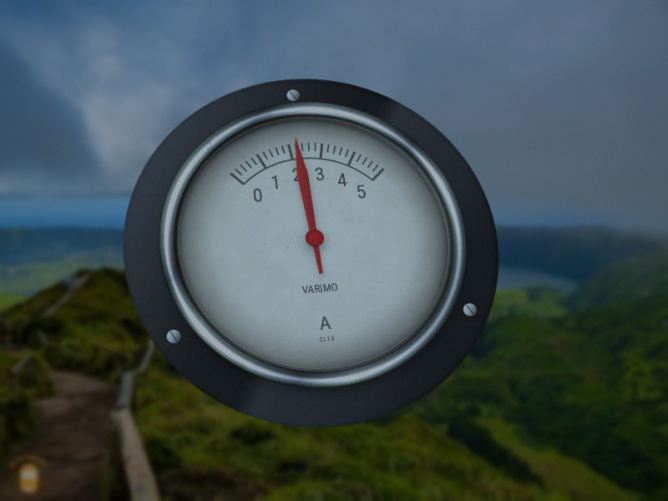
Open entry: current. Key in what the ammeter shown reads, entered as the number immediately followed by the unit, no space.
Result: 2.2A
